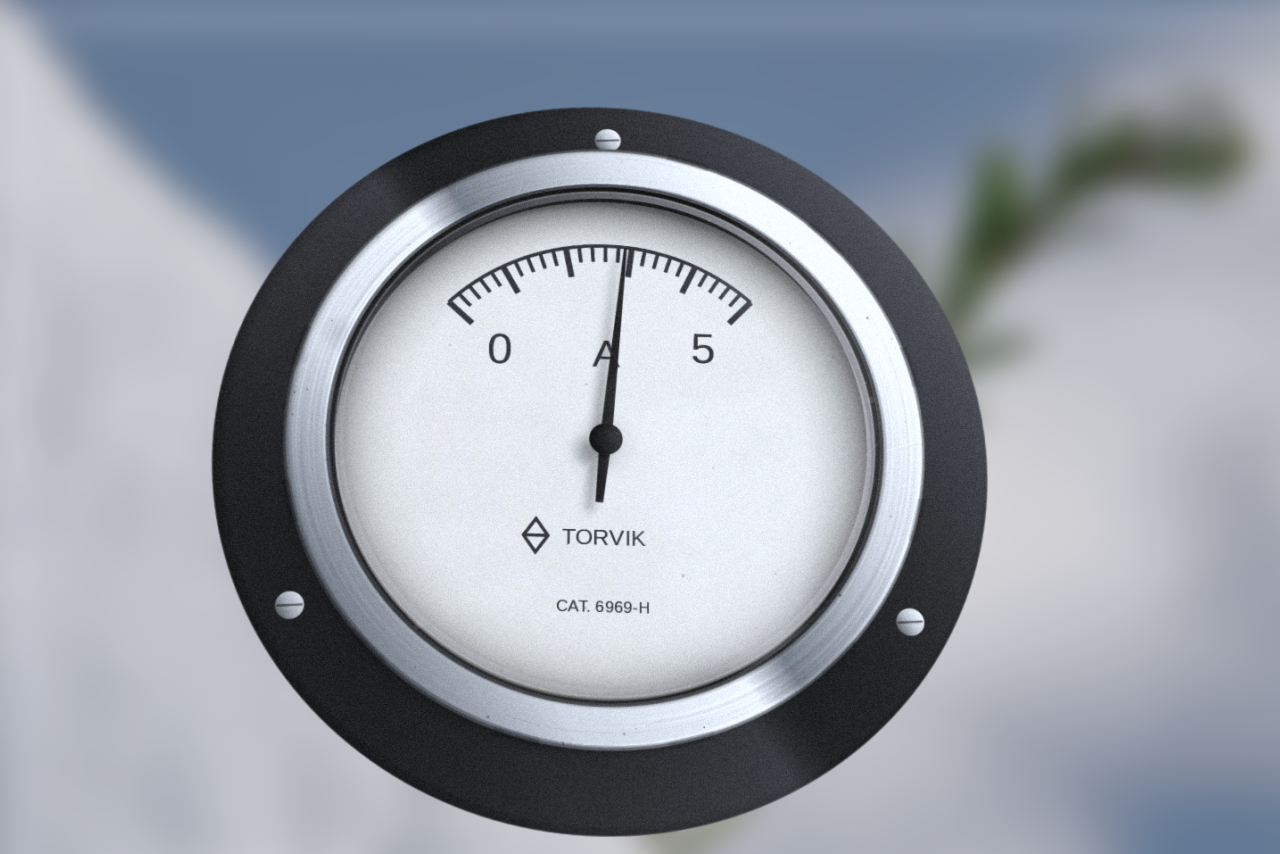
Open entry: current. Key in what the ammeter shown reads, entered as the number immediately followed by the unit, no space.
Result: 2.9A
